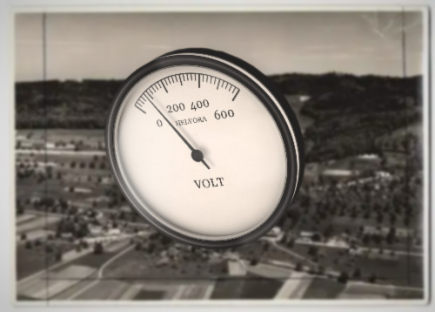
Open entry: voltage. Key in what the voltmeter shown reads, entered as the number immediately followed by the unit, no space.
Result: 100V
